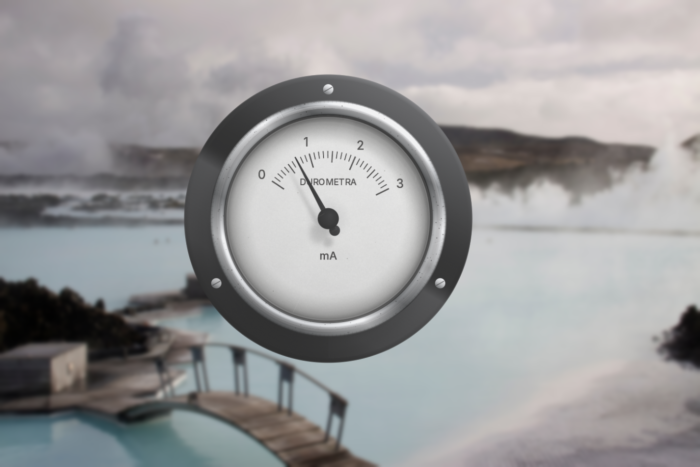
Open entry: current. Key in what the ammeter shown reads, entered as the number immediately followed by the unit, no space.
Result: 0.7mA
